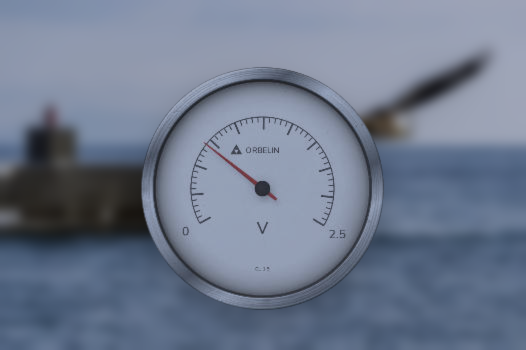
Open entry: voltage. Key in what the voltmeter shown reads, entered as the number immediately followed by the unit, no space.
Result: 0.7V
